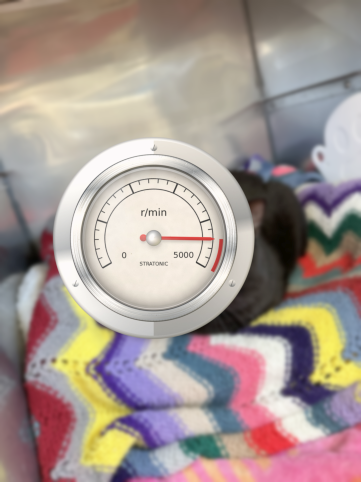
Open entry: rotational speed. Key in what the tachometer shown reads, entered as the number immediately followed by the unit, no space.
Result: 4400rpm
